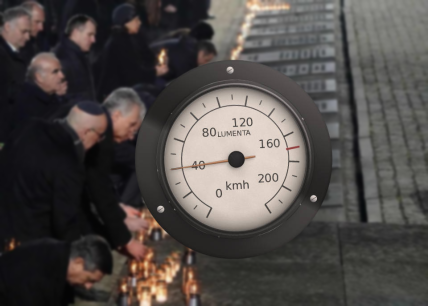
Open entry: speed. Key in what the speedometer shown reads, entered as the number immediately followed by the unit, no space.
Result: 40km/h
